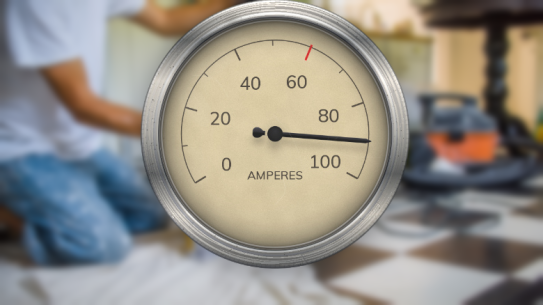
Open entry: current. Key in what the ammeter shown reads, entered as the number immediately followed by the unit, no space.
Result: 90A
